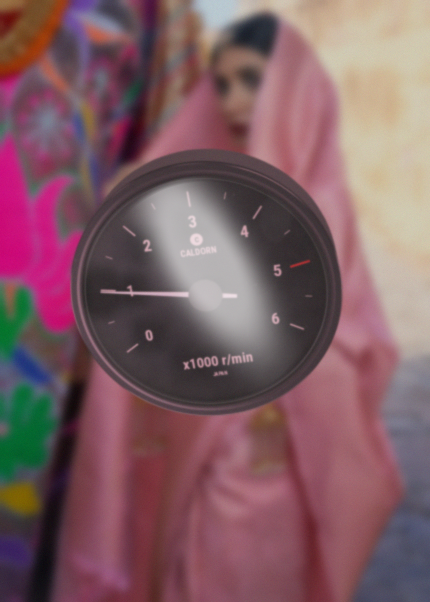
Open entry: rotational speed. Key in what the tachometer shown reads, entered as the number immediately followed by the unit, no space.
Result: 1000rpm
